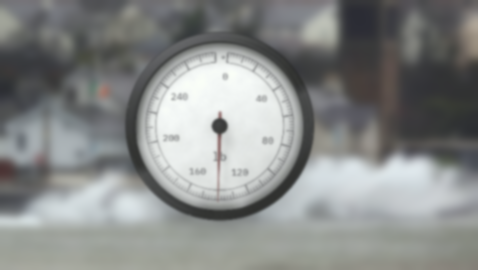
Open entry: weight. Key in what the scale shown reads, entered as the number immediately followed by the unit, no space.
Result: 140lb
